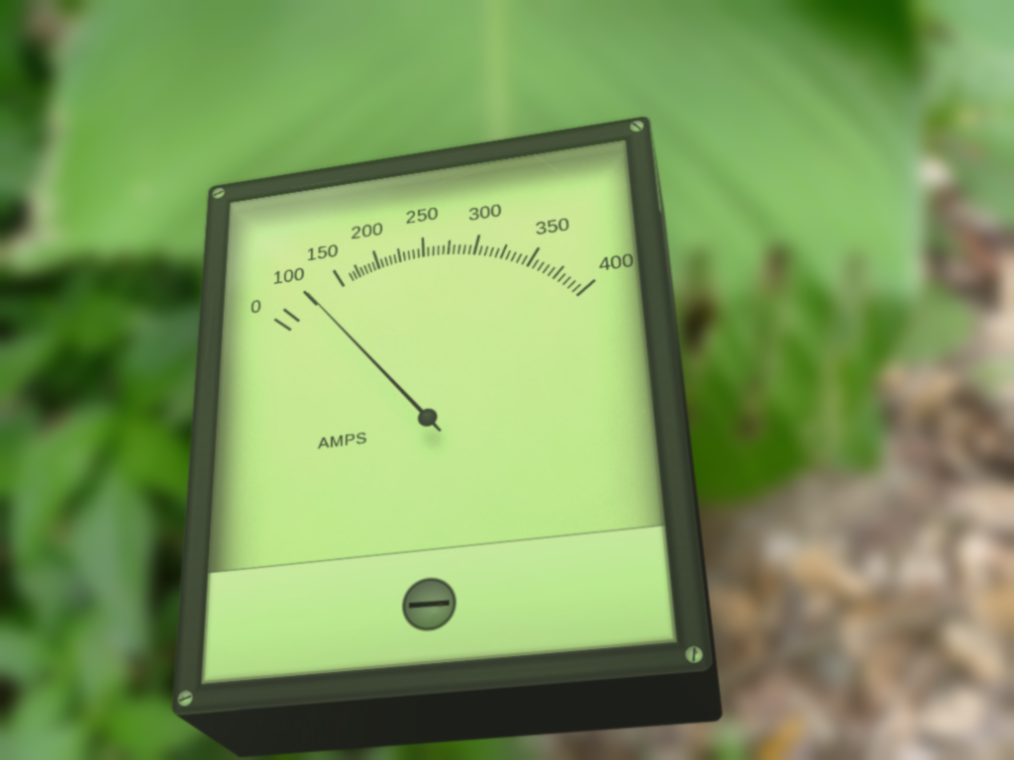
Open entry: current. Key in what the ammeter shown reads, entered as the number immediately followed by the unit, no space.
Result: 100A
